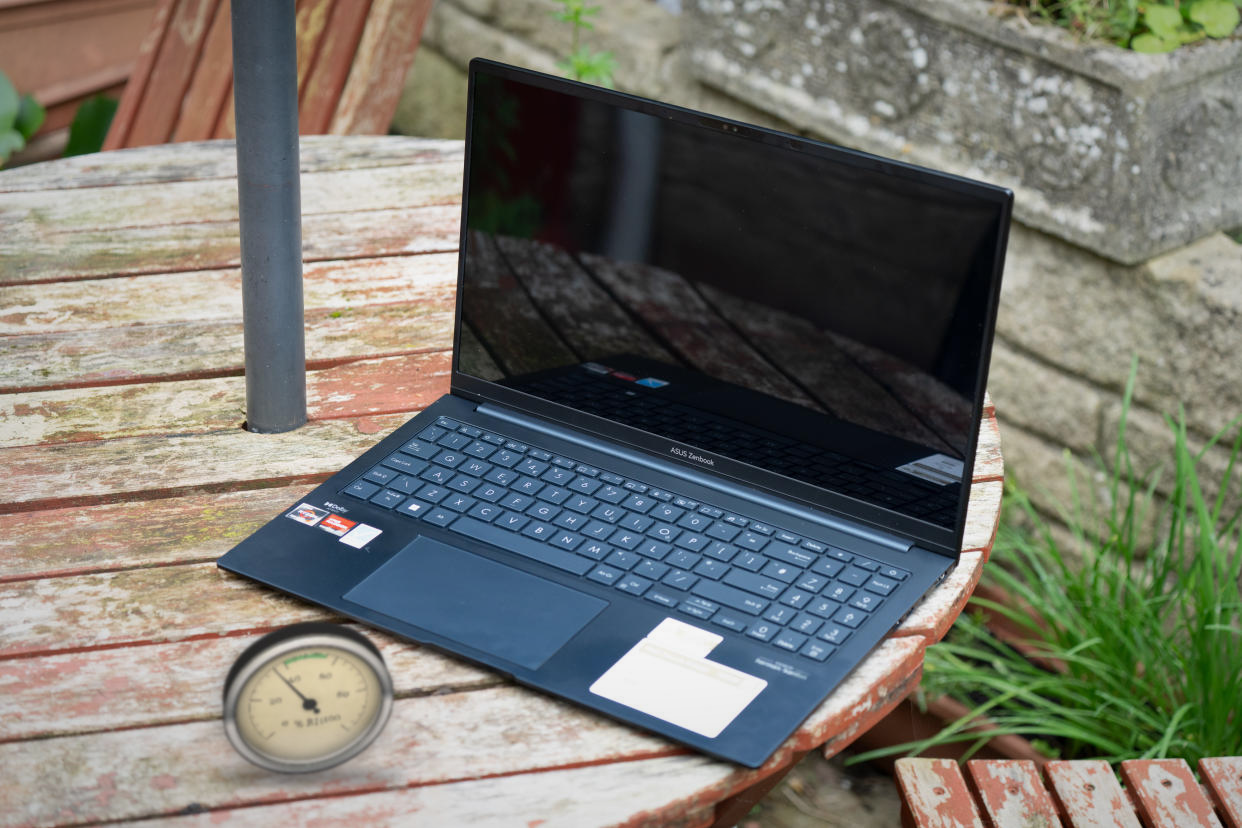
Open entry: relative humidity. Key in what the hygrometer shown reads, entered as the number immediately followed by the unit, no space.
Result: 36%
